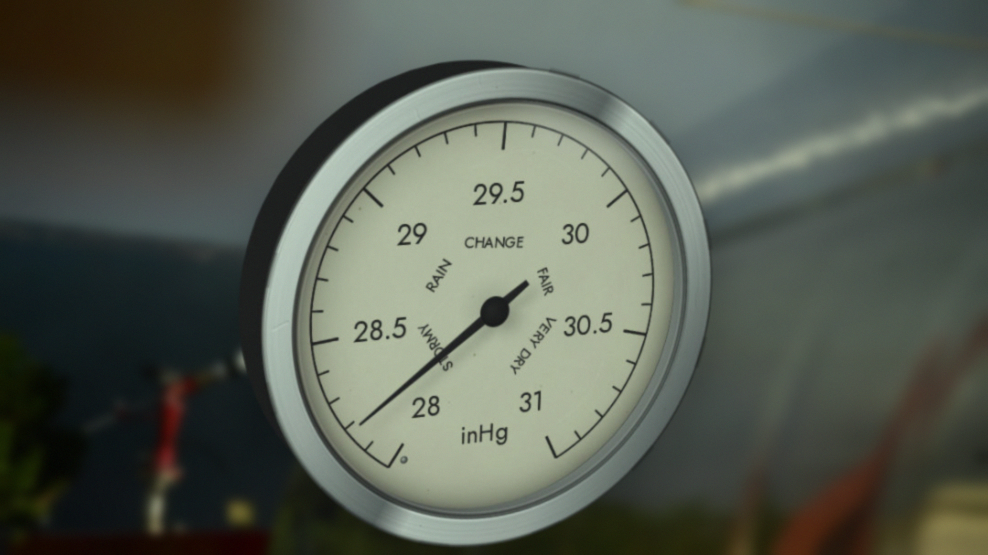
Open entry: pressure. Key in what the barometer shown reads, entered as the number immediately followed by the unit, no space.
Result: 28.2inHg
